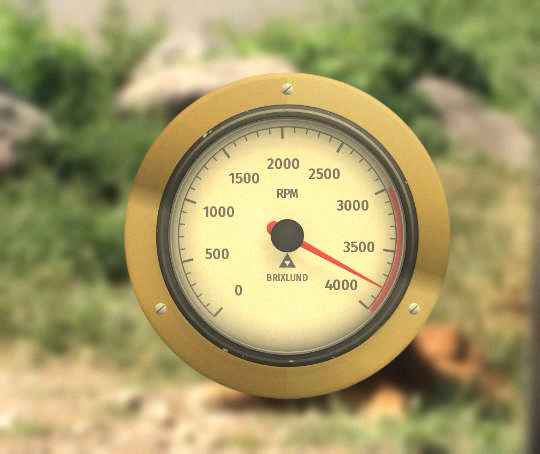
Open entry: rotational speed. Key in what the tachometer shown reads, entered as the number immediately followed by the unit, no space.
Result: 3800rpm
